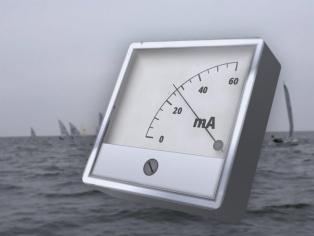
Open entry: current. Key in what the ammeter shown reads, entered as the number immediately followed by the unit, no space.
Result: 27.5mA
